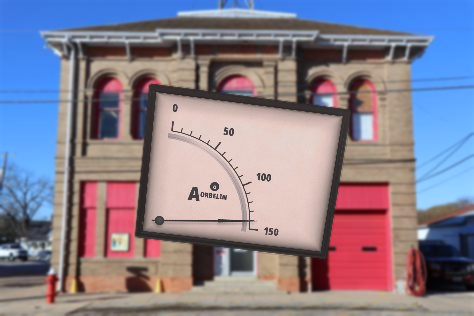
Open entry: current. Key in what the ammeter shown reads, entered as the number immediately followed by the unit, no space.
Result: 140A
